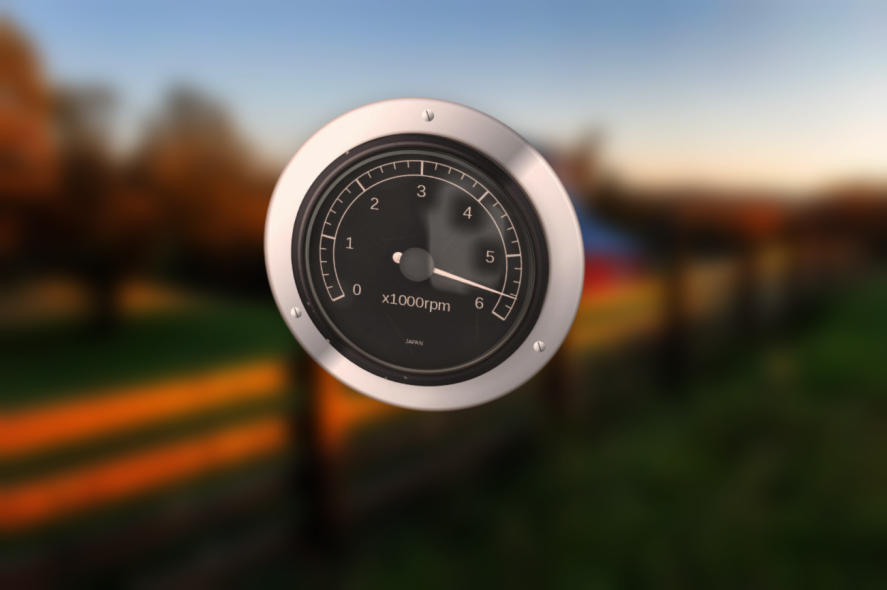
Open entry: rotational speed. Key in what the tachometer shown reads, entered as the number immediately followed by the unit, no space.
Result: 5600rpm
